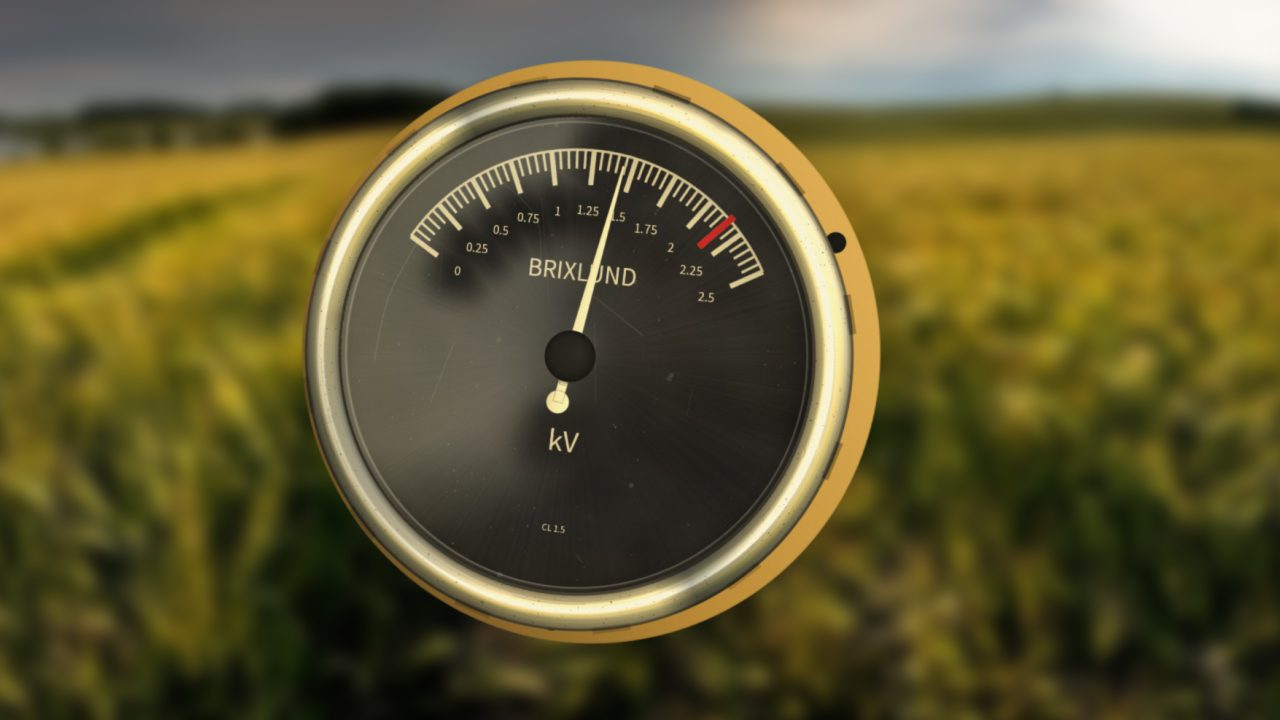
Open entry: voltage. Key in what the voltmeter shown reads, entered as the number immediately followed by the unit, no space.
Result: 1.45kV
